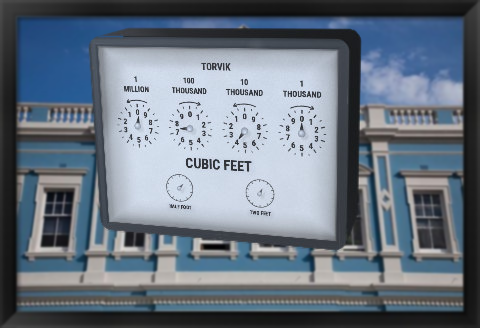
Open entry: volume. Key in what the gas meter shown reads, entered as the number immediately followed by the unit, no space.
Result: 974000ft³
